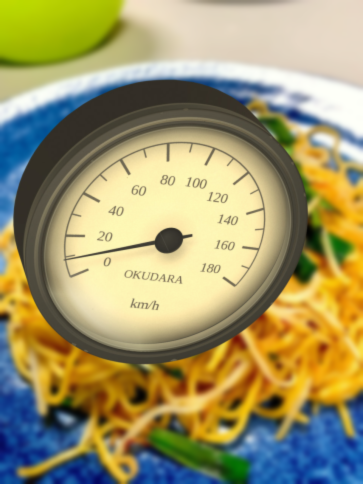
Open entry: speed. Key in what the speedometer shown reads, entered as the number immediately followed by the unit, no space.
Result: 10km/h
